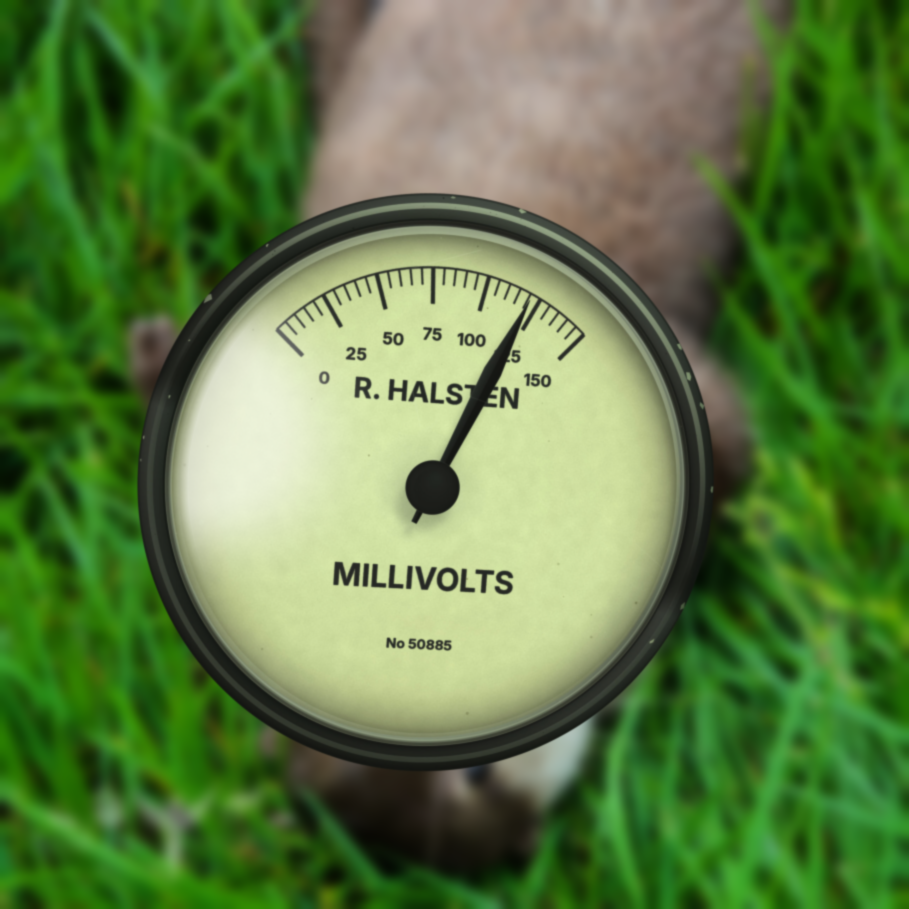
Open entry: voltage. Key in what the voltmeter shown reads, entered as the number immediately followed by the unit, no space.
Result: 120mV
